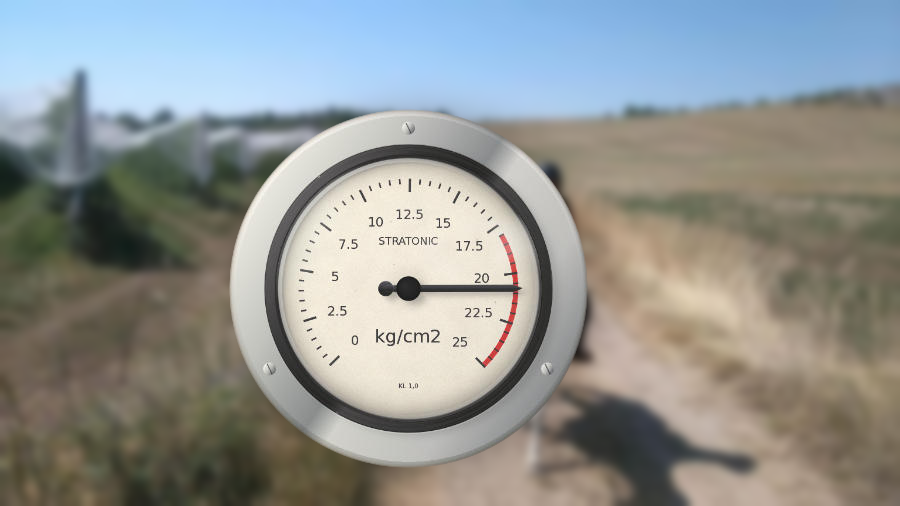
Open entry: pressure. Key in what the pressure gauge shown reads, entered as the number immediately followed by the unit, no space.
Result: 20.75kg/cm²
